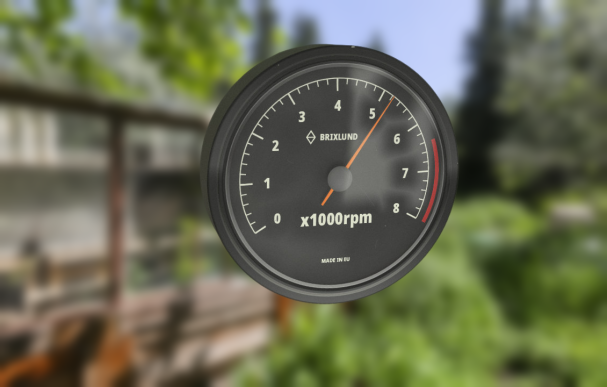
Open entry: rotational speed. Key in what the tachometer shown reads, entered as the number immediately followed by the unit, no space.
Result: 5200rpm
